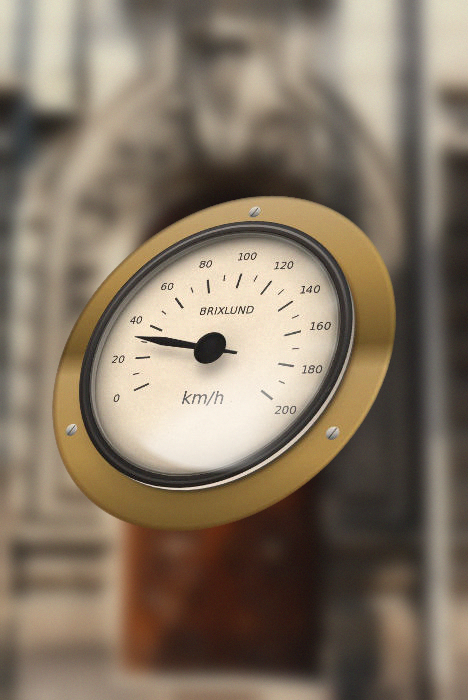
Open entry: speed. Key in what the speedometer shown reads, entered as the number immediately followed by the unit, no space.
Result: 30km/h
